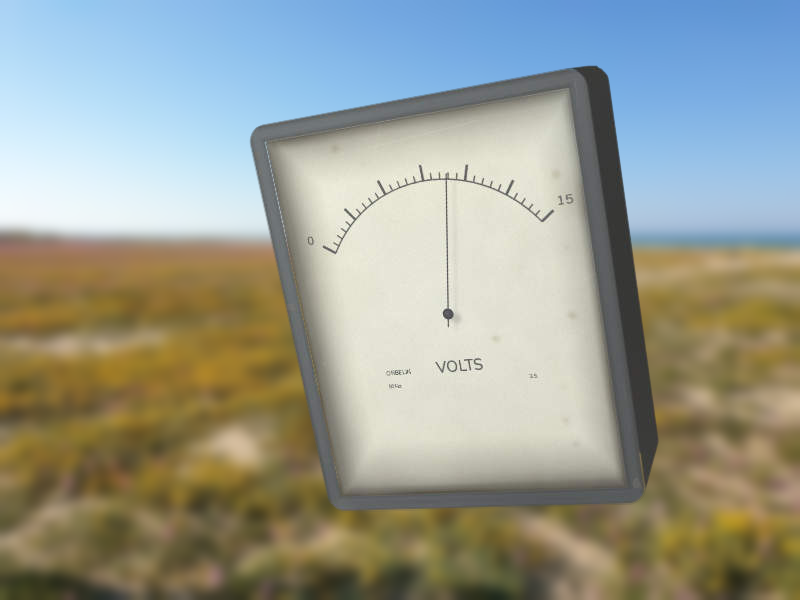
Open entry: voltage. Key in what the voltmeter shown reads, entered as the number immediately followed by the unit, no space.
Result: 9V
